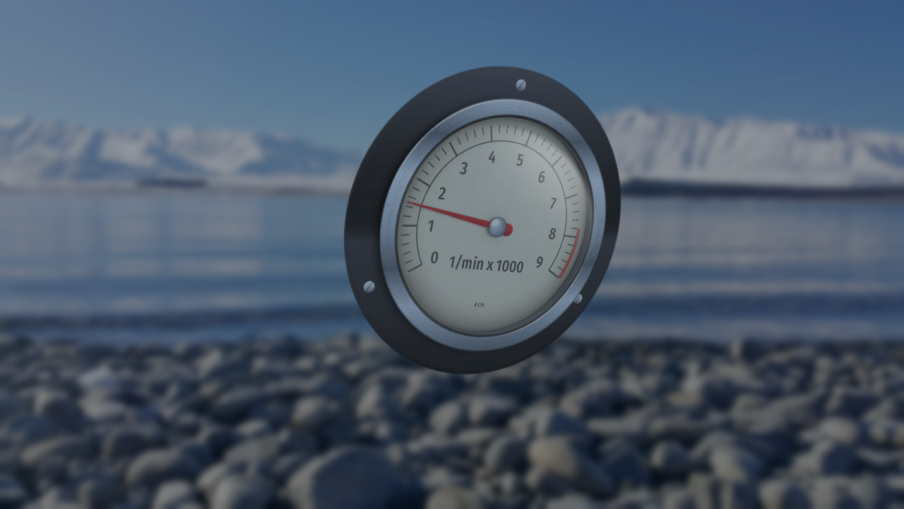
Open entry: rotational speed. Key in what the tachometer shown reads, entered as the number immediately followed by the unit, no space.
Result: 1500rpm
